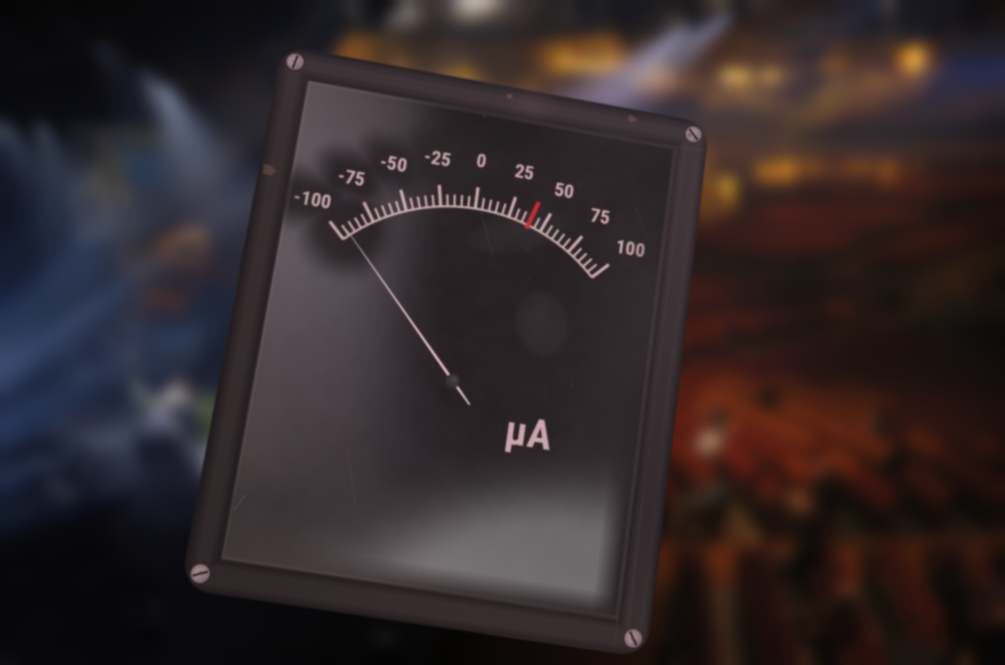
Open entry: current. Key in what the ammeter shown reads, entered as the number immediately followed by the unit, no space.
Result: -95µA
